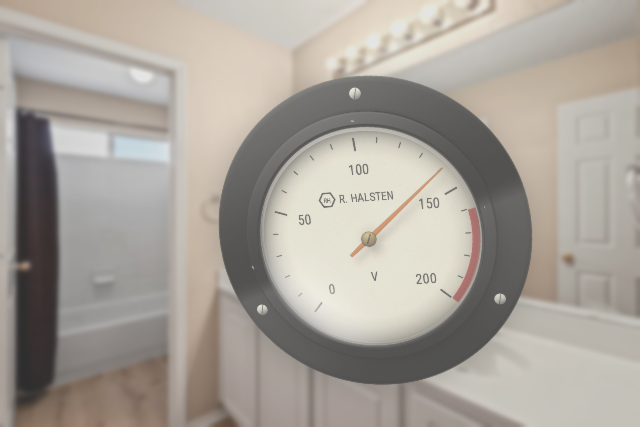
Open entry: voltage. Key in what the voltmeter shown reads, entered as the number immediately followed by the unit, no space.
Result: 140V
